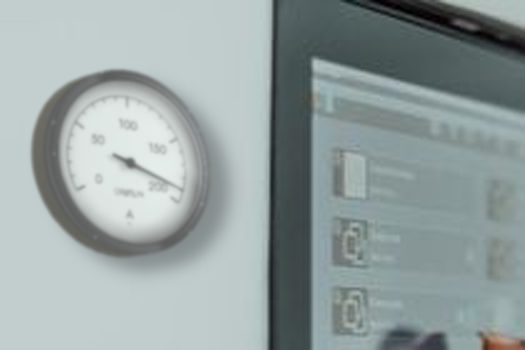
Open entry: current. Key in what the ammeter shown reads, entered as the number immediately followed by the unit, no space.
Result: 190A
